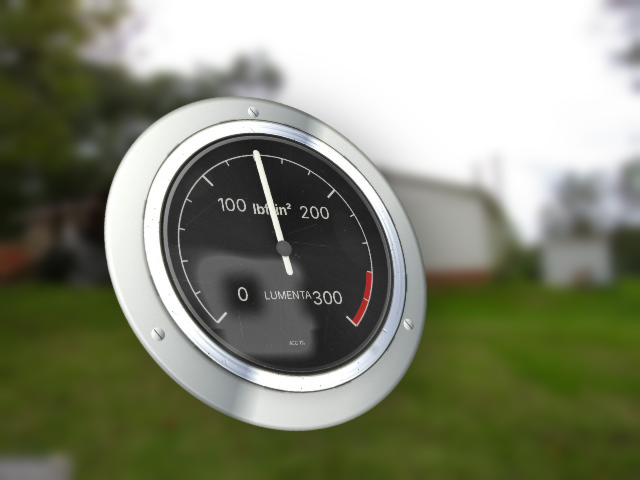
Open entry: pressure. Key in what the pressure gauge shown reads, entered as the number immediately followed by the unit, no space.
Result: 140psi
